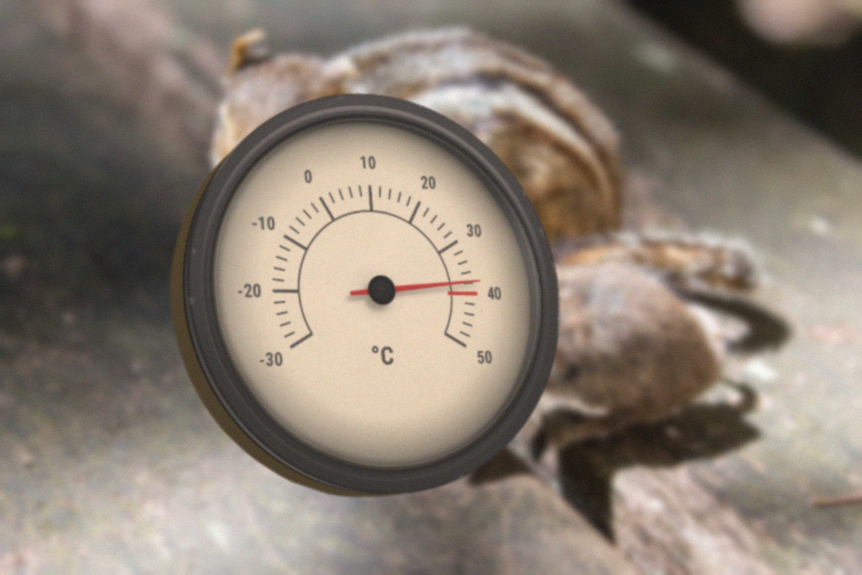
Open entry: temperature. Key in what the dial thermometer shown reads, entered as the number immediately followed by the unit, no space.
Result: 38°C
